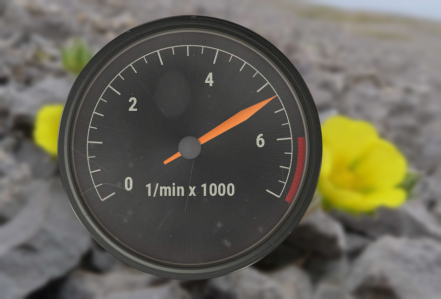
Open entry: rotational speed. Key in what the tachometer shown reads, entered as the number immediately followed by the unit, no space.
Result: 5250rpm
